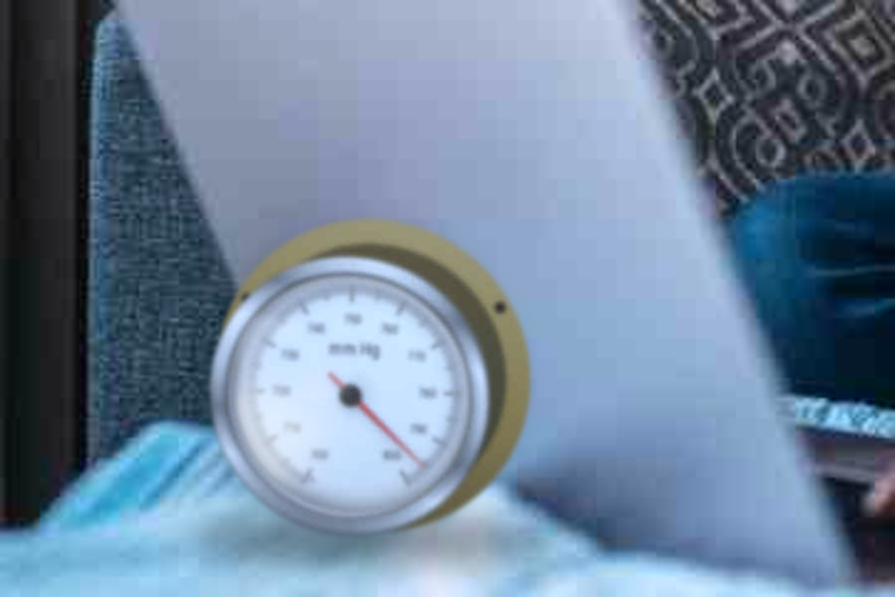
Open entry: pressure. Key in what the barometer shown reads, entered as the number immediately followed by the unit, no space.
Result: 795mmHg
